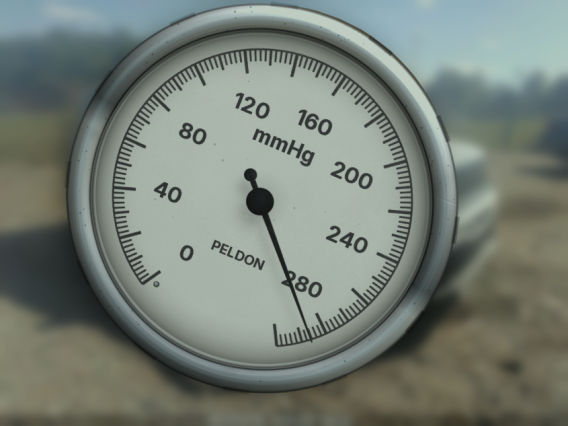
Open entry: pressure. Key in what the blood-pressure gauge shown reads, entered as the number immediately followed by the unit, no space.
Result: 286mmHg
